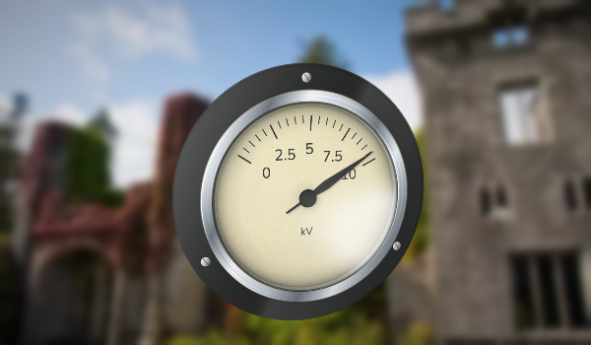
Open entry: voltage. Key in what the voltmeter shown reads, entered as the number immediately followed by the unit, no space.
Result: 9.5kV
